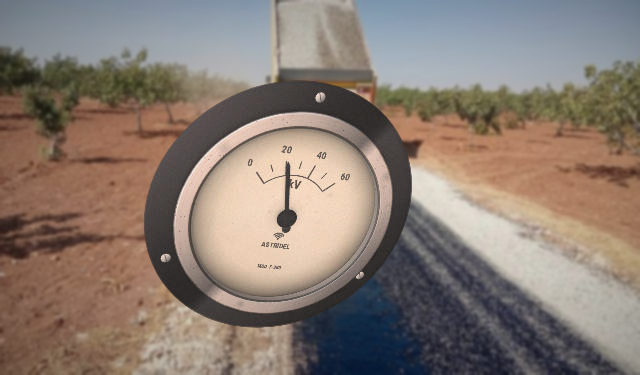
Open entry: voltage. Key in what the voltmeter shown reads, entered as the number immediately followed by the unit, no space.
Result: 20kV
